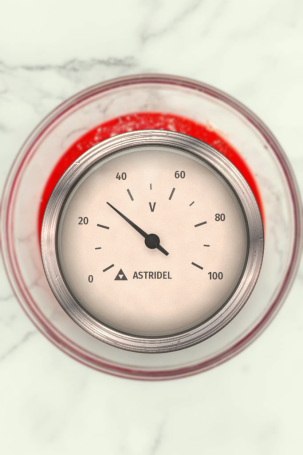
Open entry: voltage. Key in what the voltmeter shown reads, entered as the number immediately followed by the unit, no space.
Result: 30V
